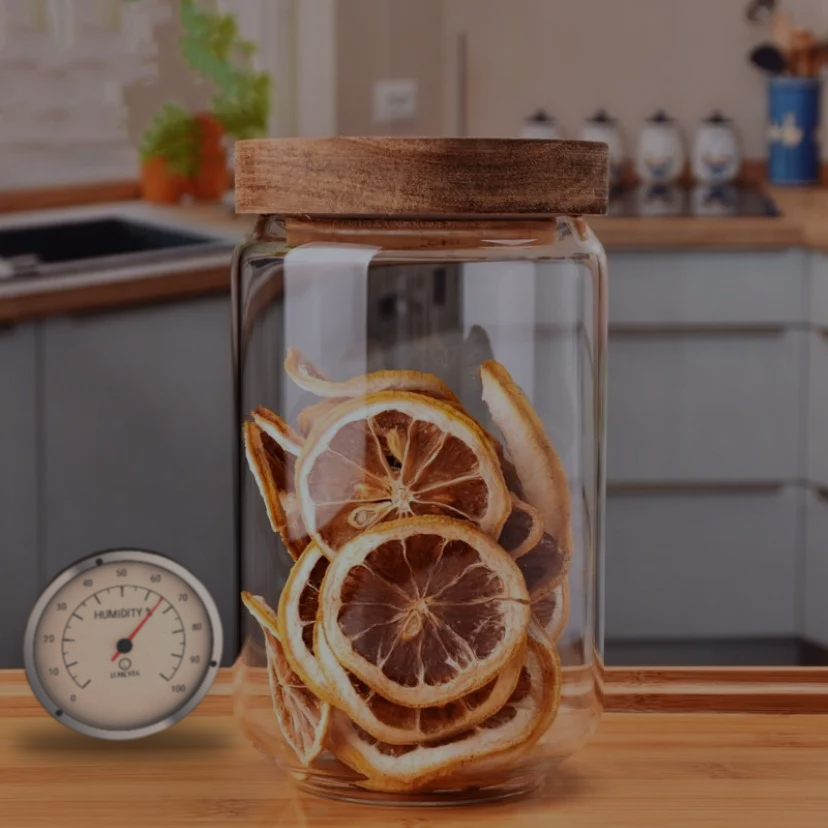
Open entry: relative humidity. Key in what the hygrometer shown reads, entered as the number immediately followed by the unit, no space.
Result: 65%
